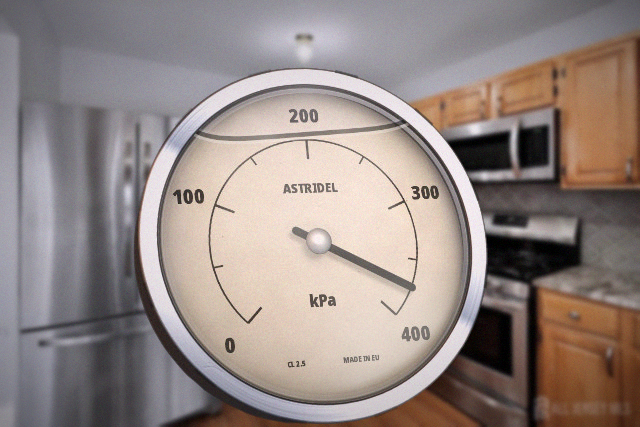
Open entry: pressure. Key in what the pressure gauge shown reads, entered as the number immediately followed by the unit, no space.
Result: 375kPa
